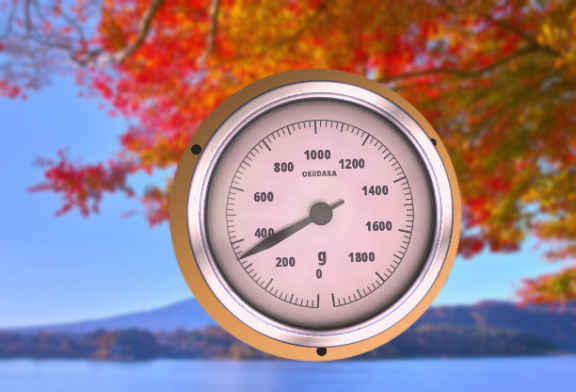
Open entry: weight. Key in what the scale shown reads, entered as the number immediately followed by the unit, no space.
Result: 340g
